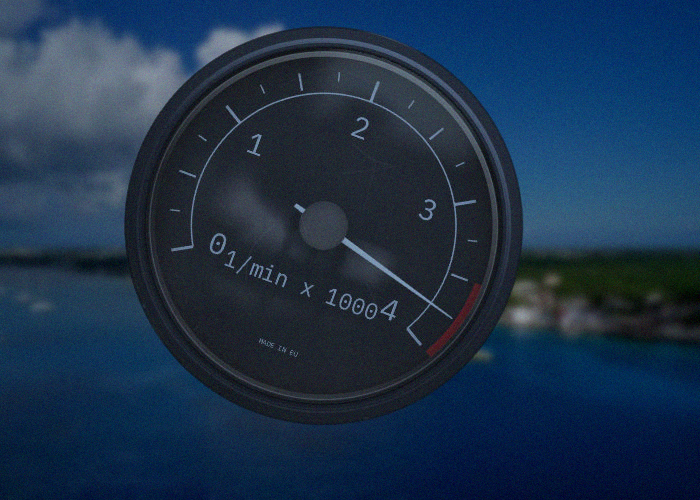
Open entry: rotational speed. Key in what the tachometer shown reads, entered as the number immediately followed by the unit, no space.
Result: 3750rpm
